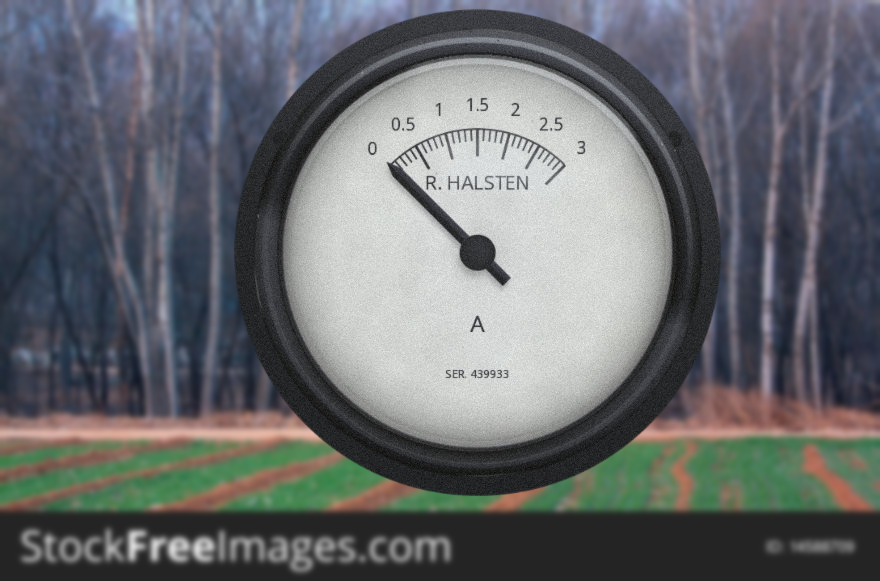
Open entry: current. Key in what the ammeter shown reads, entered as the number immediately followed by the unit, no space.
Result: 0A
